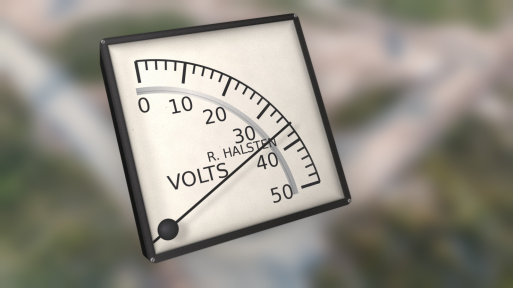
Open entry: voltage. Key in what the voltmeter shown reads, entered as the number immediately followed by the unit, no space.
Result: 36V
